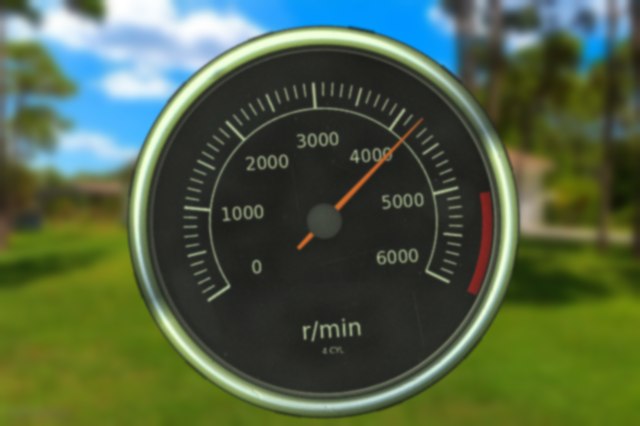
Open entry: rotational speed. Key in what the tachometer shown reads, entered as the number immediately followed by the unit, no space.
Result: 4200rpm
